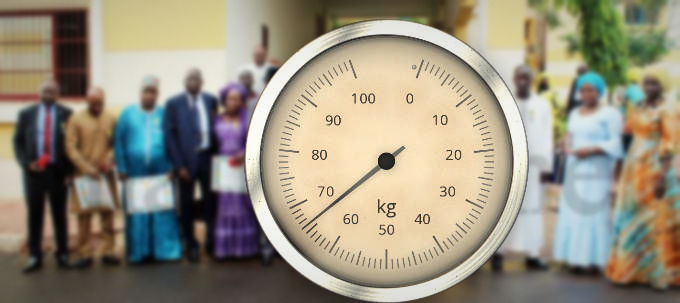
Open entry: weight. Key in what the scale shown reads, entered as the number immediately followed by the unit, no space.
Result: 66kg
